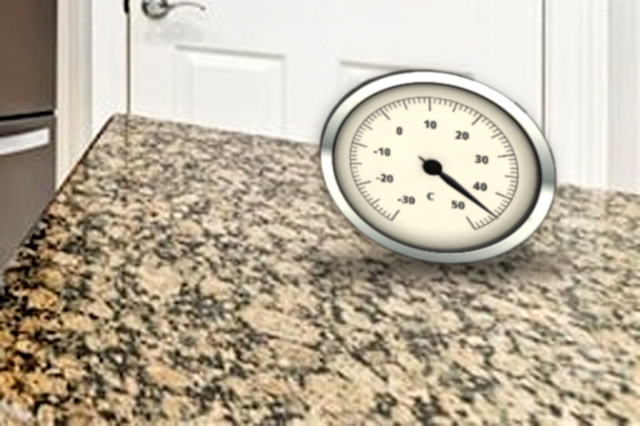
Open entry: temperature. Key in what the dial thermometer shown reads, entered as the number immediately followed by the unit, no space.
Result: 45°C
